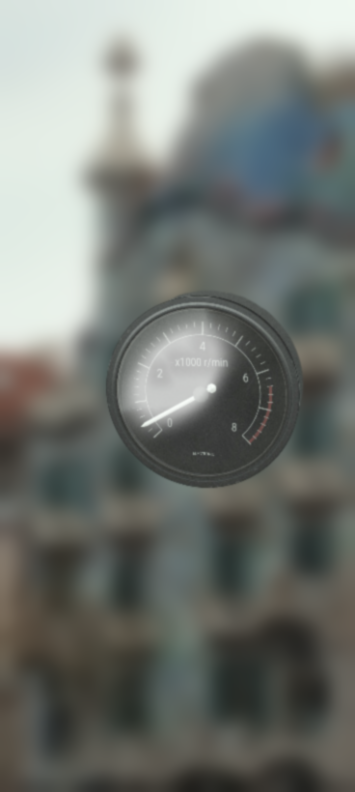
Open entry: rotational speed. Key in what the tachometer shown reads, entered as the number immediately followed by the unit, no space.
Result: 400rpm
